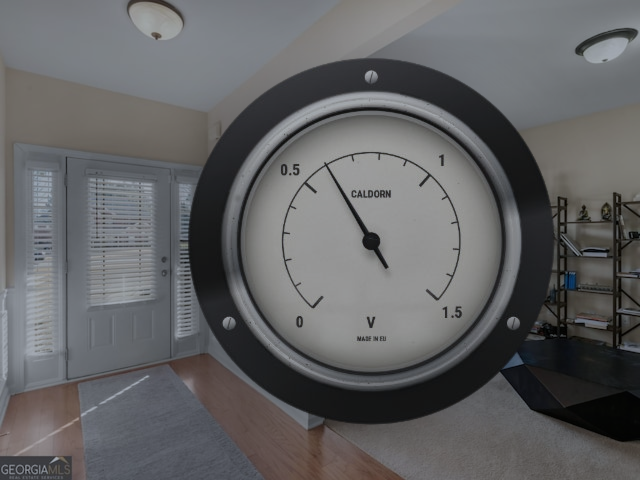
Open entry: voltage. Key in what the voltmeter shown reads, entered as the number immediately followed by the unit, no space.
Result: 0.6V
